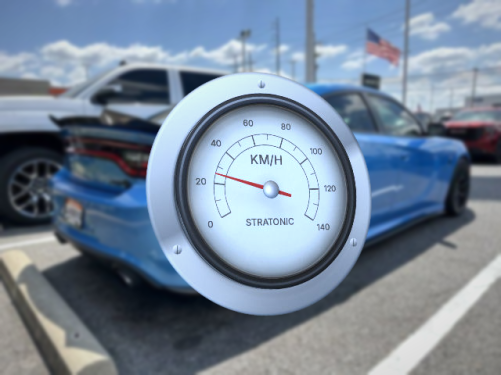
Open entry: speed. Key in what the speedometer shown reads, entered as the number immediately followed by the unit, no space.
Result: 25km/h
